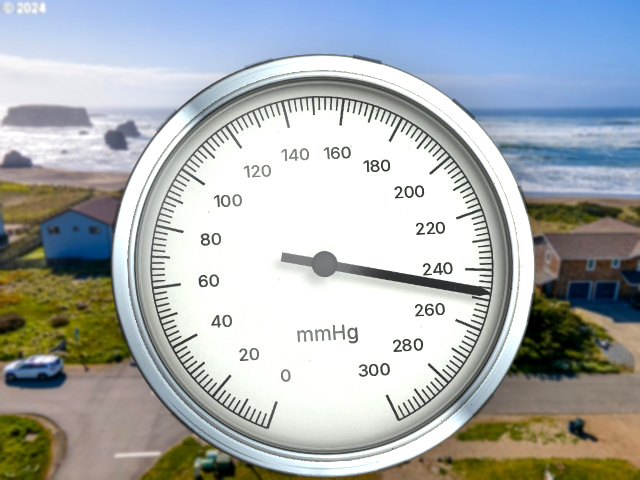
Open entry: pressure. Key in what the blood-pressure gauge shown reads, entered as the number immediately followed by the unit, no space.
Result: 248mmHg
